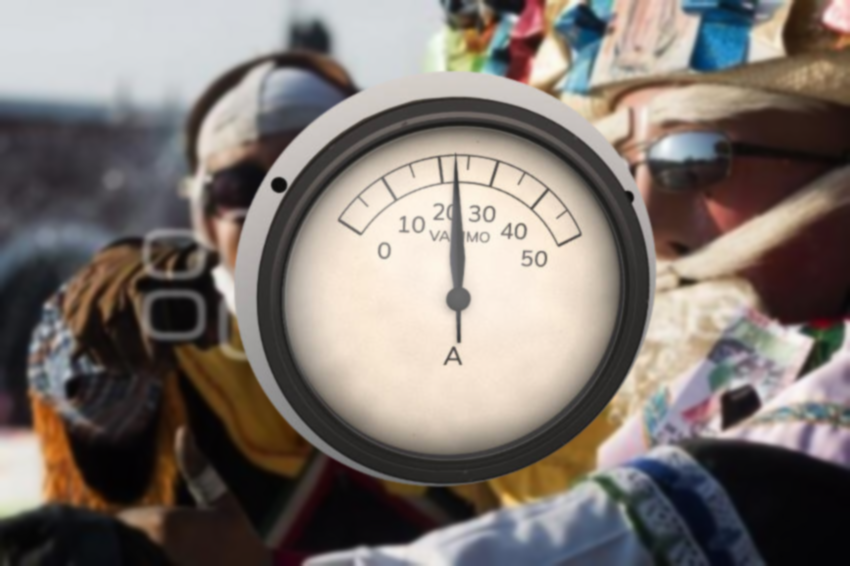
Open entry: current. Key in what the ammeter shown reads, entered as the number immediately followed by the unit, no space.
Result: 22.5A
